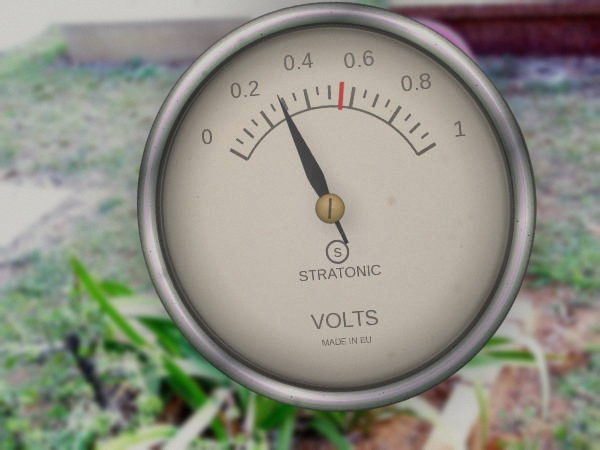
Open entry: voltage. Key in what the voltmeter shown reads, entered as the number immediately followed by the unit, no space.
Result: 0.3V
